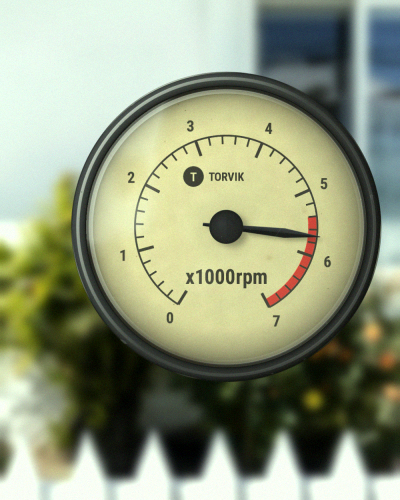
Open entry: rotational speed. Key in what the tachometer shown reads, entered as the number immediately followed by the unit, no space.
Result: 5700rpm
